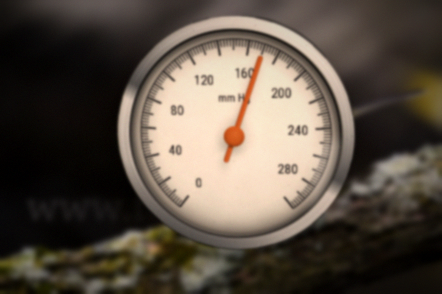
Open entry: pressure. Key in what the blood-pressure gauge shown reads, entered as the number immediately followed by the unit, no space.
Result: 170mmHg
